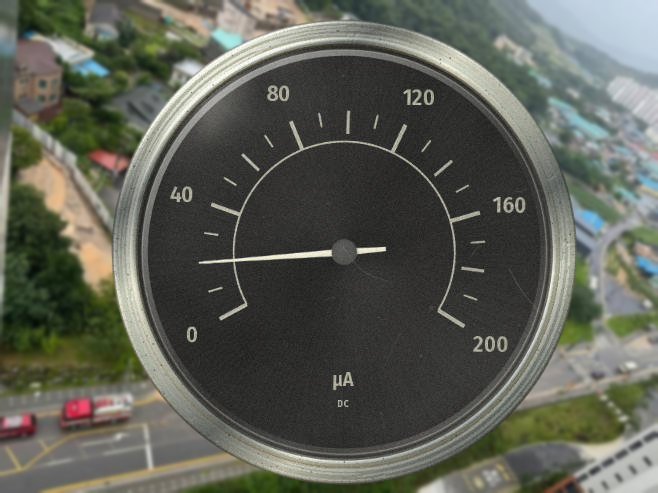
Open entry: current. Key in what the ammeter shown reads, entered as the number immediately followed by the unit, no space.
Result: 20µA
